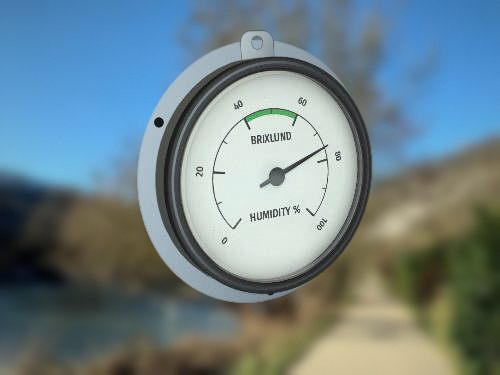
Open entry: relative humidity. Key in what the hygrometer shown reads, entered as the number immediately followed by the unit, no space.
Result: 75%
